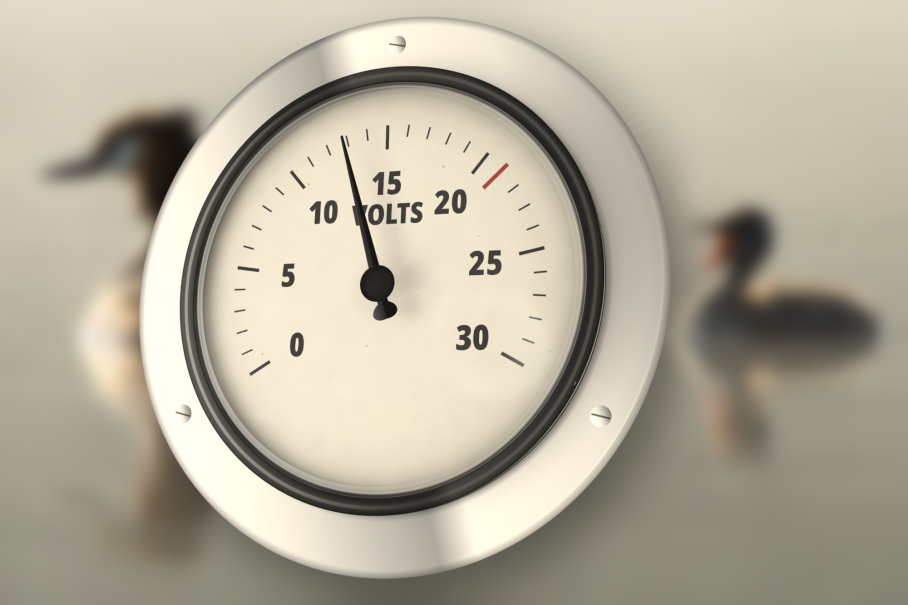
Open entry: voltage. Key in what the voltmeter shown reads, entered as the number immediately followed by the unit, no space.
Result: 13V
